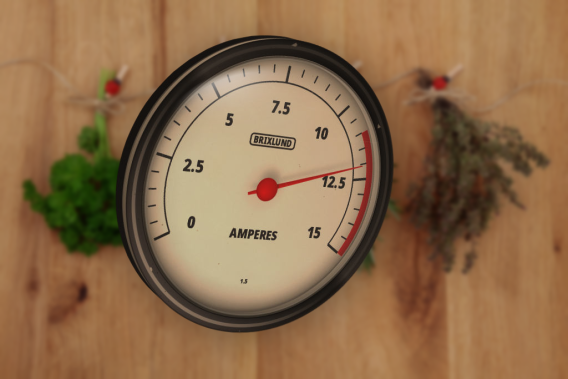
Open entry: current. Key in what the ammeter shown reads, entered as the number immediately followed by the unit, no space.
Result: 12A
